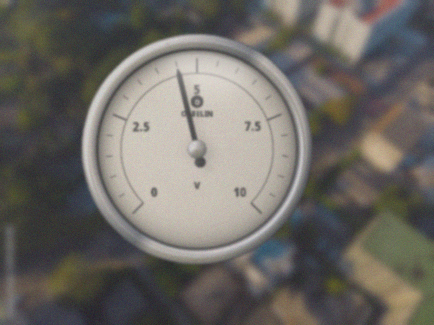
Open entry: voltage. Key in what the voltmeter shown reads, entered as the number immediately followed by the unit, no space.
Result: 4.5V
